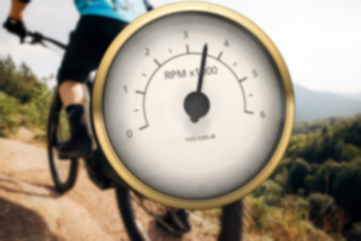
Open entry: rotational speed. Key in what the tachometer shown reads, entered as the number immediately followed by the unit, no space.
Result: 3500rpm
